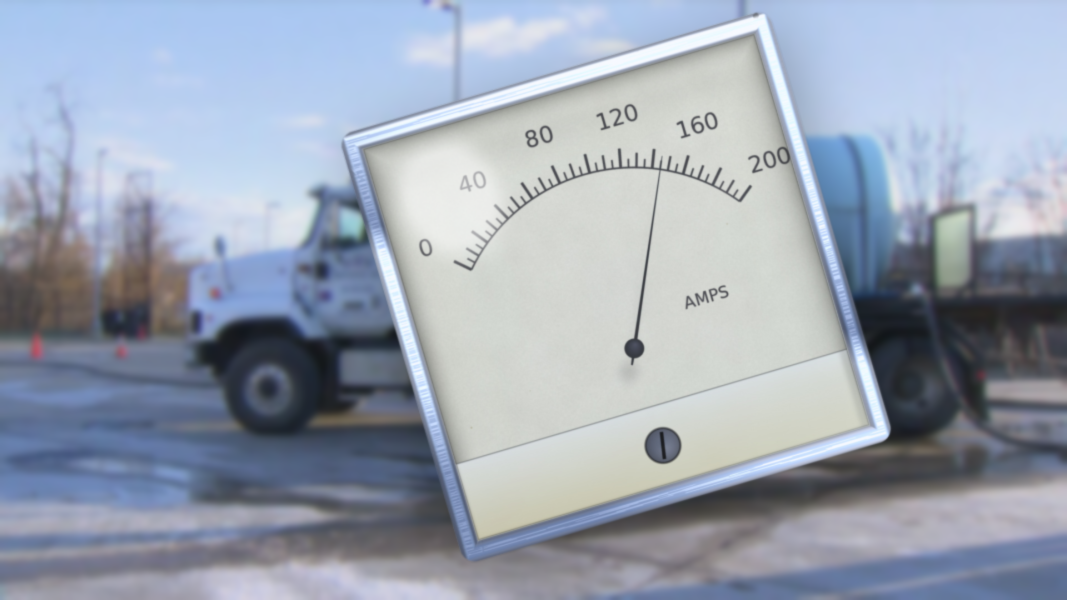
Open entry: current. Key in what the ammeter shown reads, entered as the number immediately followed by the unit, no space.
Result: 145A
